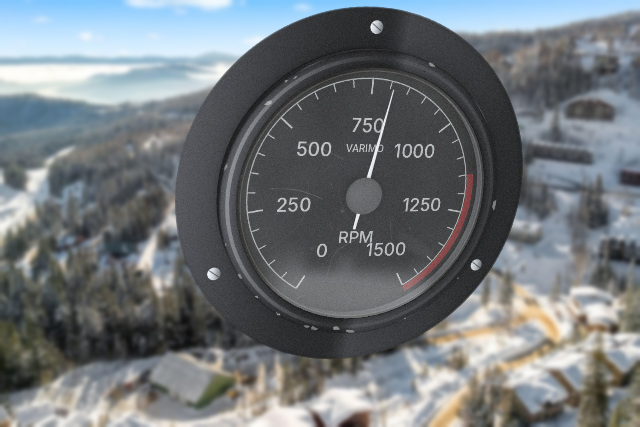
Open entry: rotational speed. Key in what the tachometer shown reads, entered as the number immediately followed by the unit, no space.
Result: 800rpm
